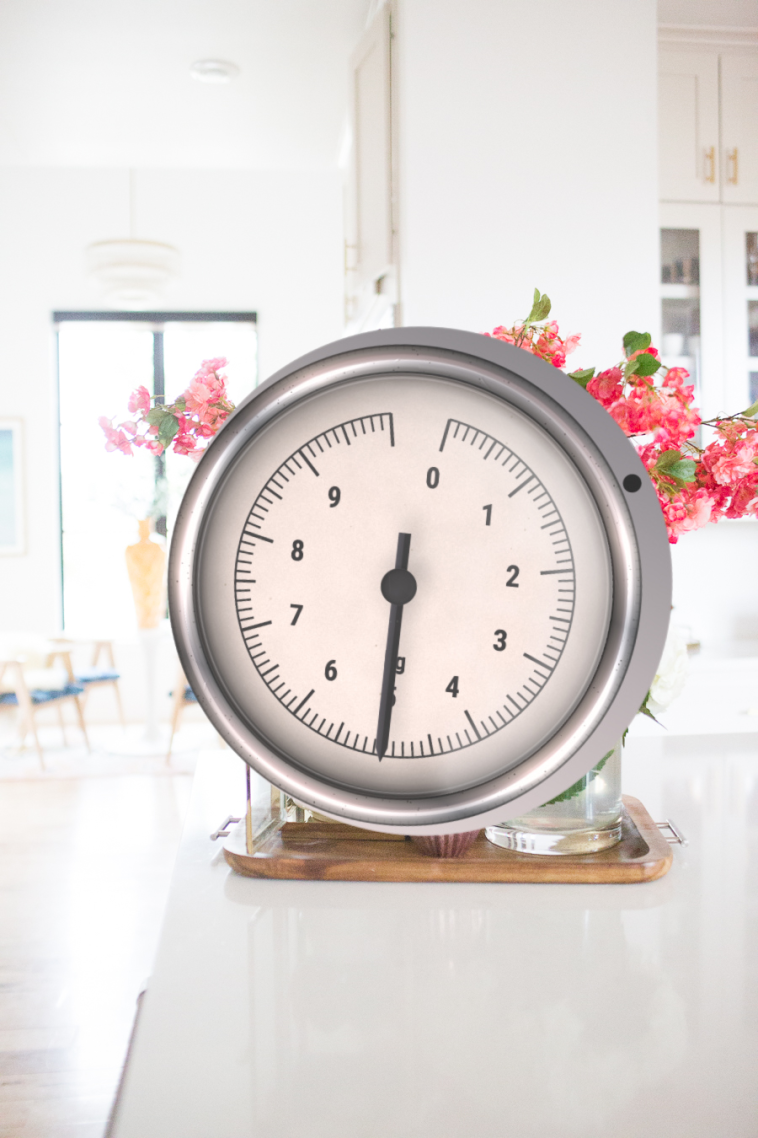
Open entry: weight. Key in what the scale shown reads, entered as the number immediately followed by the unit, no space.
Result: 5kg
